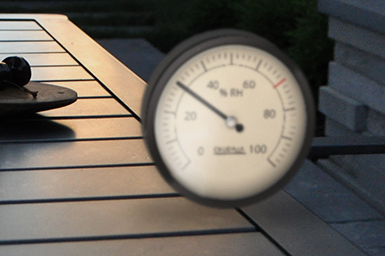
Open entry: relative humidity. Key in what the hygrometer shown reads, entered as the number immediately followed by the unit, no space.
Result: 30%
